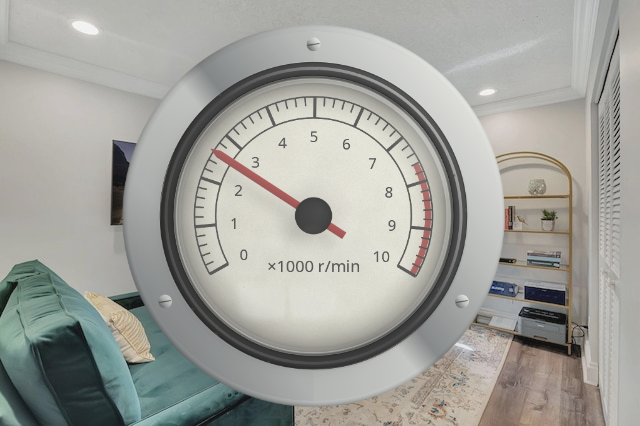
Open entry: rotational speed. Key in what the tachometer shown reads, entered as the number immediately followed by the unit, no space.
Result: 2600rpm
